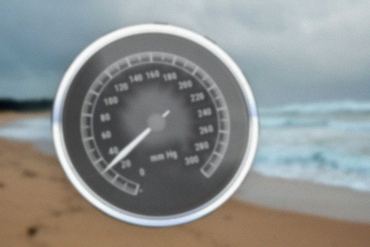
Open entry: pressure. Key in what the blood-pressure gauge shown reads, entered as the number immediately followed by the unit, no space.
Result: 30mmHg
